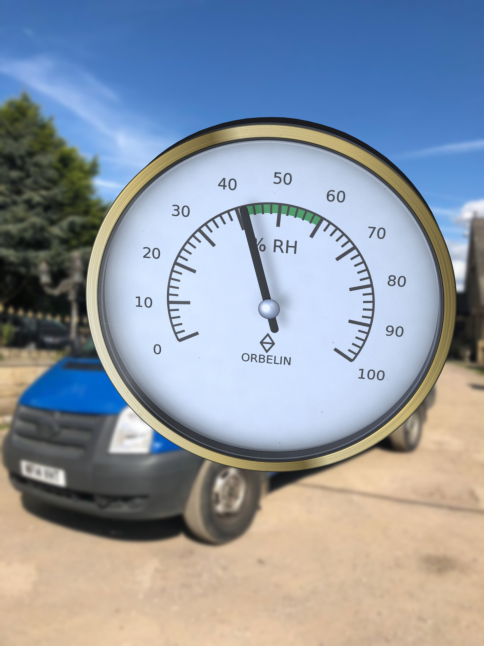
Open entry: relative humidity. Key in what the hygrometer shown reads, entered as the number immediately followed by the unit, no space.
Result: 42%
